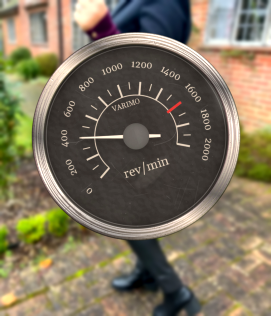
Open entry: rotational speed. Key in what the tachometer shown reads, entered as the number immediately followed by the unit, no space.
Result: 400rpm
